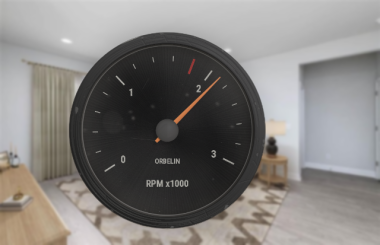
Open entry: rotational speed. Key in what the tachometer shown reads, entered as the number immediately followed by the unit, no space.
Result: 2100rpm
